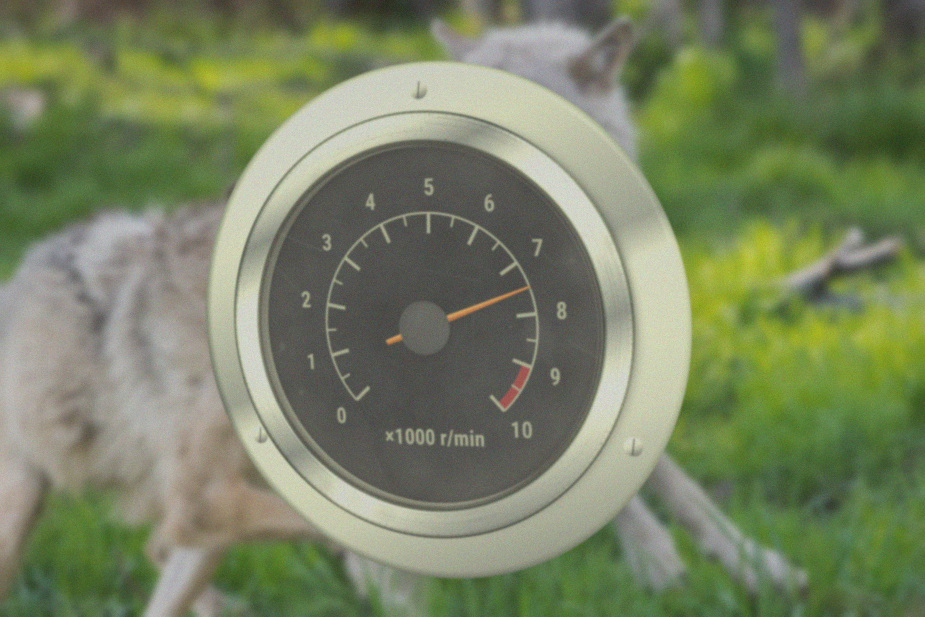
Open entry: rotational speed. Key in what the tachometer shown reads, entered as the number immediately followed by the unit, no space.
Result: 7500rpm
